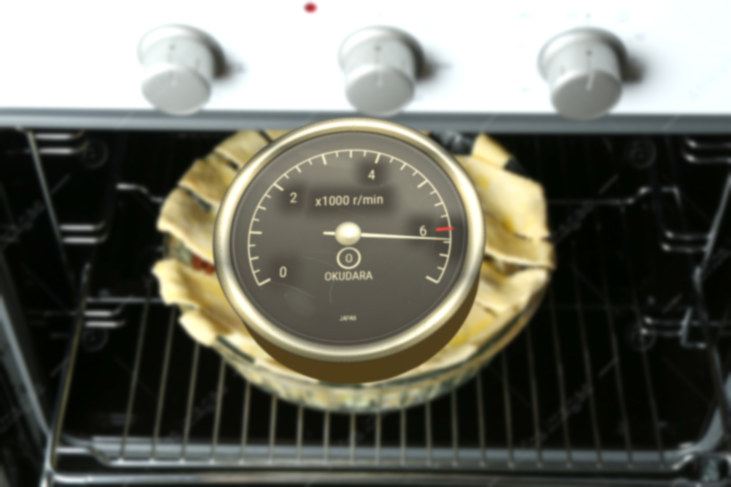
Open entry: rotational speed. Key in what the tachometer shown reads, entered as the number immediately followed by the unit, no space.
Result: 6250rpm
